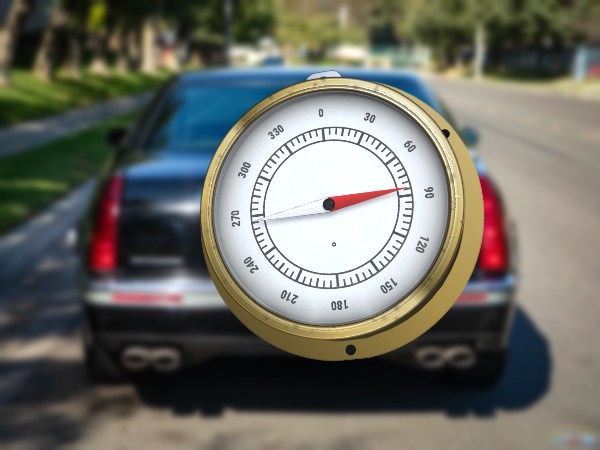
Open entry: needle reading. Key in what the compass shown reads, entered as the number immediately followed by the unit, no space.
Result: 85°
